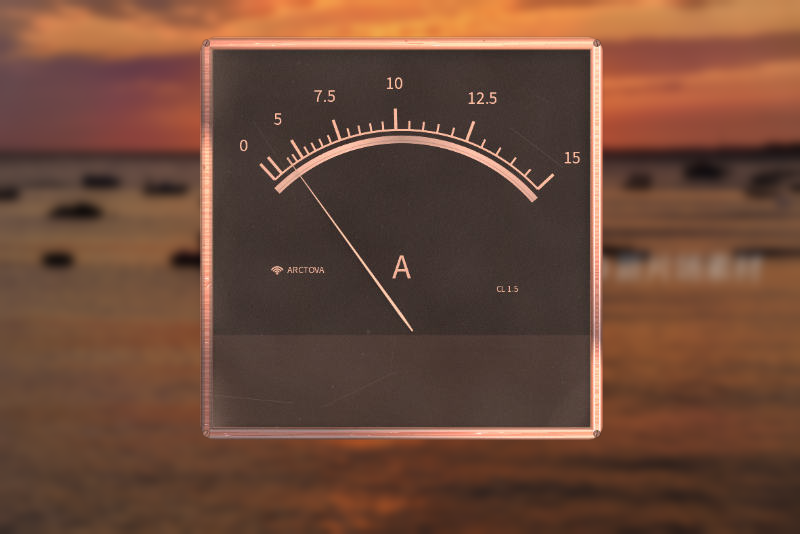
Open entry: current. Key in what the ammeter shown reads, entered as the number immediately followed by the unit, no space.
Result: 4A
